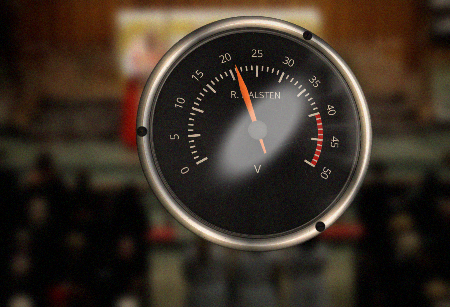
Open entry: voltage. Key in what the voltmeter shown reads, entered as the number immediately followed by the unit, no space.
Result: 21V
